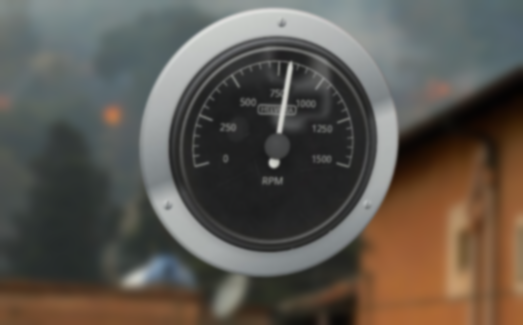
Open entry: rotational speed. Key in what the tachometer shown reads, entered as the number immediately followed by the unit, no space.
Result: 800rpm
